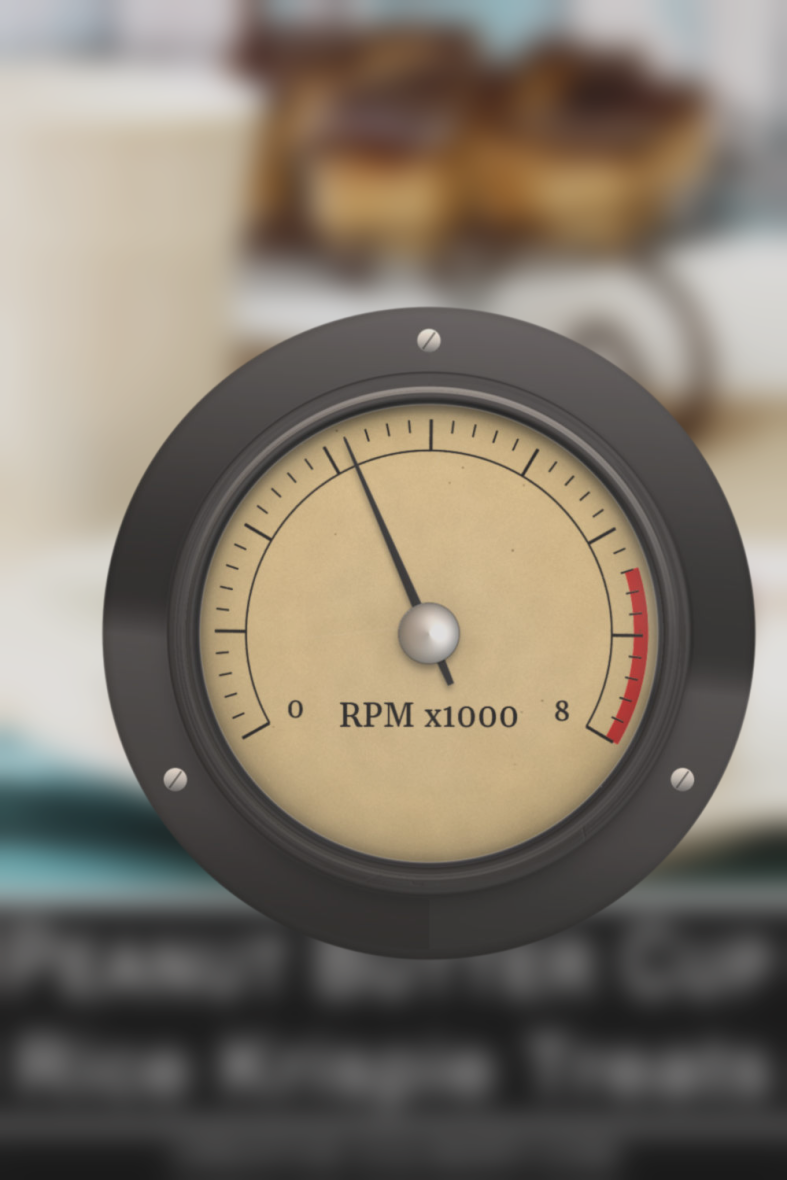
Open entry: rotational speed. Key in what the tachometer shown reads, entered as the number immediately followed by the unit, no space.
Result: 3200rpm
